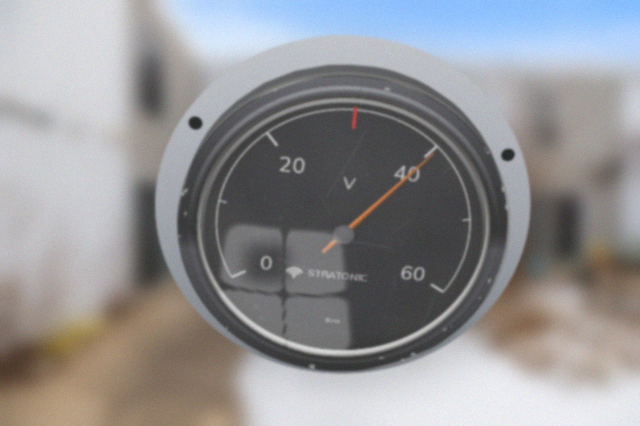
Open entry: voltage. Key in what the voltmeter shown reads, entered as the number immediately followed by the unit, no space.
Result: 40V
